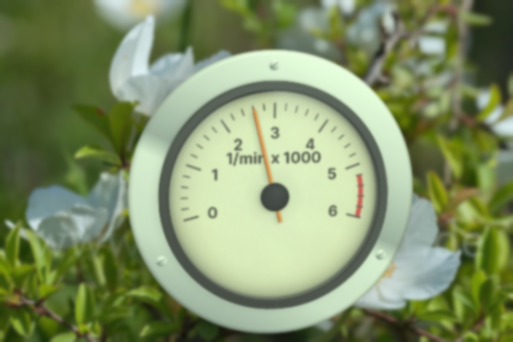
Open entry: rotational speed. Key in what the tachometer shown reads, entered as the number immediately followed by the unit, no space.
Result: 2600rpm
